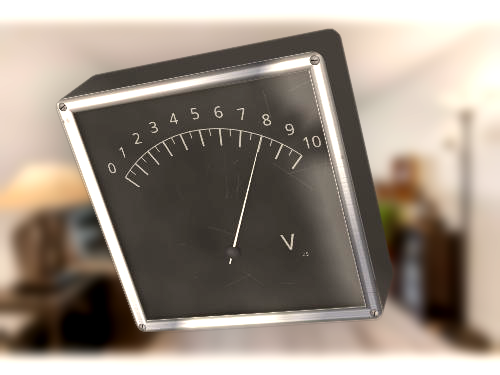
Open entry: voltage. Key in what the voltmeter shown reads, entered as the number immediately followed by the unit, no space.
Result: 8V
